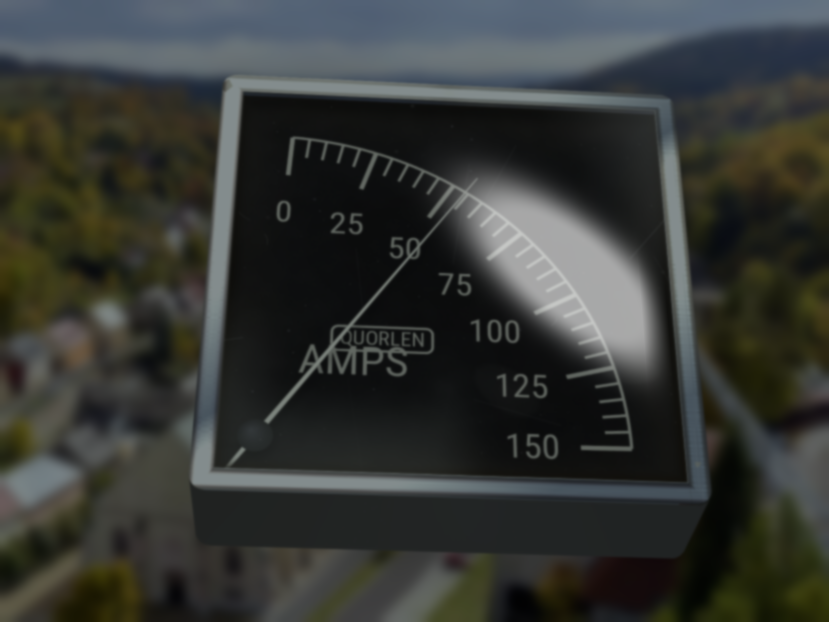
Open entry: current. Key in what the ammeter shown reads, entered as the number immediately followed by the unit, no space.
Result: 55A
